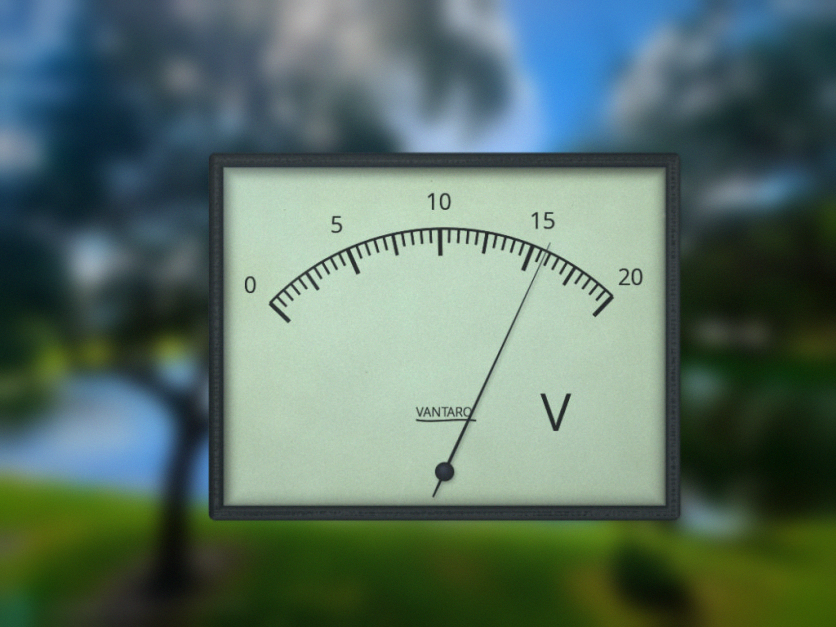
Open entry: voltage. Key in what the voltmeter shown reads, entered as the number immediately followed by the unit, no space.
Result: 15.75V
